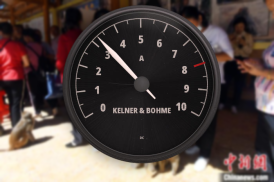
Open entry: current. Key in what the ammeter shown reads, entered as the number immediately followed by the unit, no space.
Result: 3.25A
